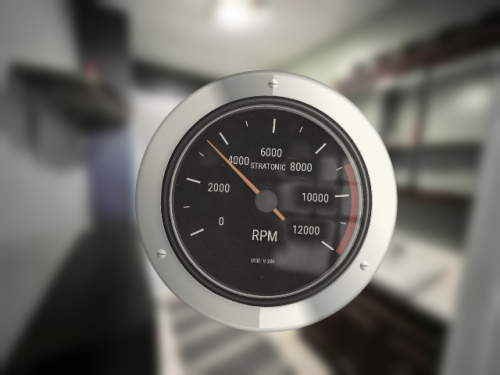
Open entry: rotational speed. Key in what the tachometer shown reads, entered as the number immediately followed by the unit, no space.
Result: 3500rpm
